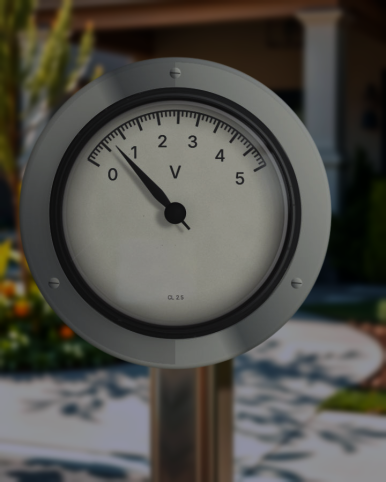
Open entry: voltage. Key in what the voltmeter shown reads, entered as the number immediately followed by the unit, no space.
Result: 0.7V
